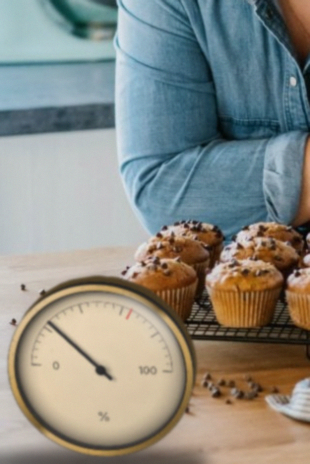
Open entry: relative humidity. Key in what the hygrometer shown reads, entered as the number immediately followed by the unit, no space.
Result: 24%
